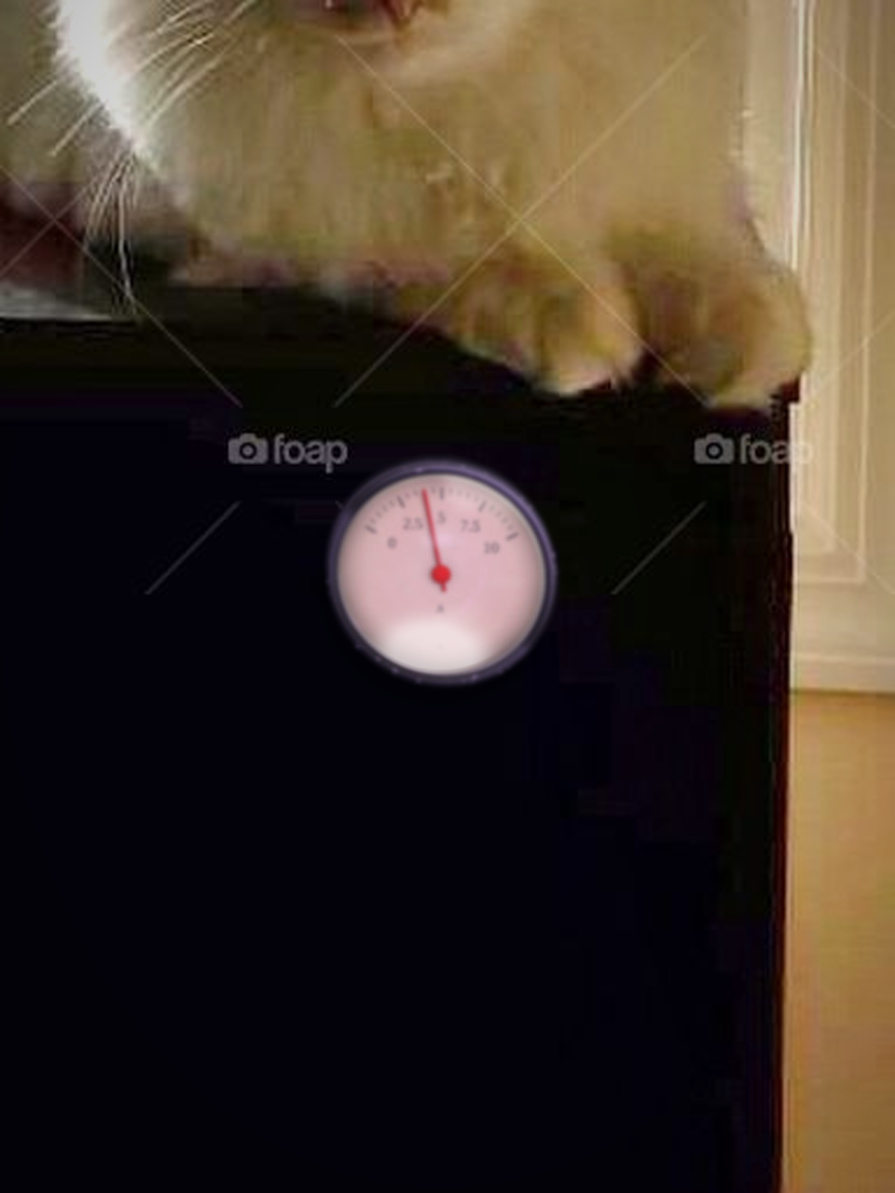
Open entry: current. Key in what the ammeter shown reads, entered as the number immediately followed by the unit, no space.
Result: 4A
